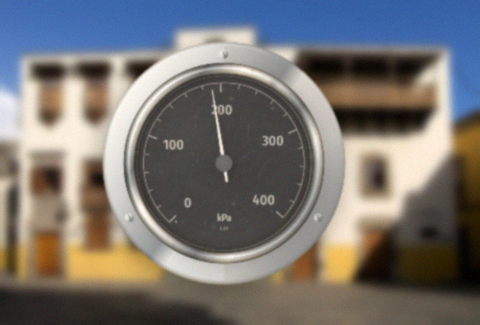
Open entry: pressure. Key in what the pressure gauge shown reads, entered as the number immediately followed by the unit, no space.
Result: 190kPa
